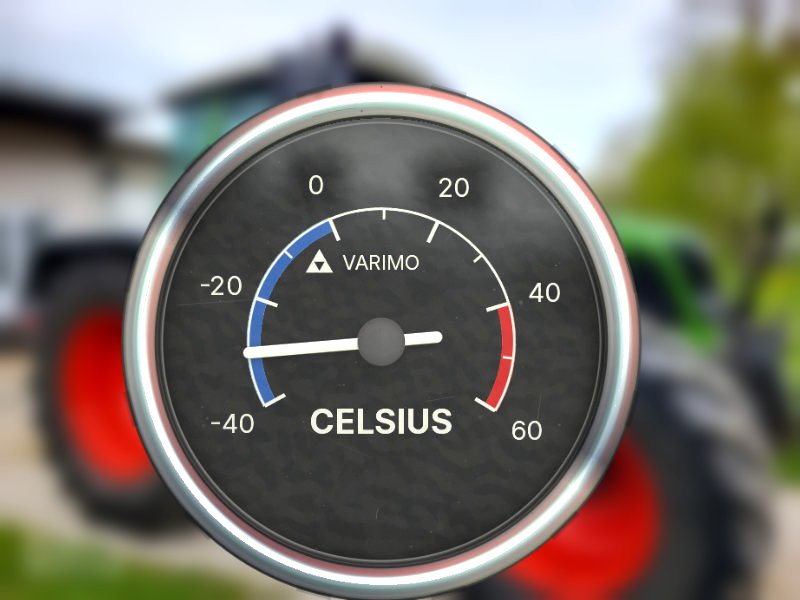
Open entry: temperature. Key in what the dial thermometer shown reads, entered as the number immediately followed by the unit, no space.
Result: -30°C
